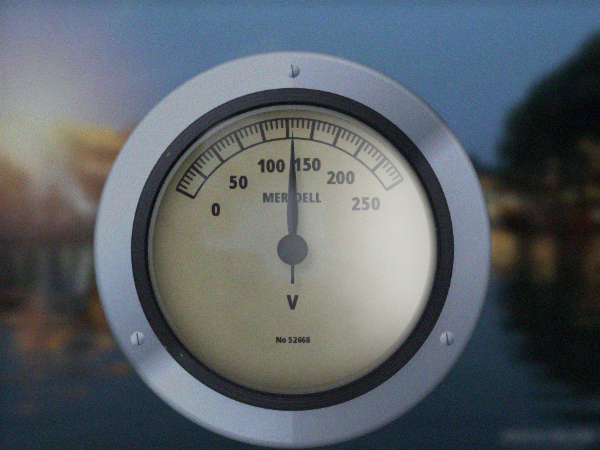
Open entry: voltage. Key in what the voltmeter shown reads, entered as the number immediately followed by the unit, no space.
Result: 130V
